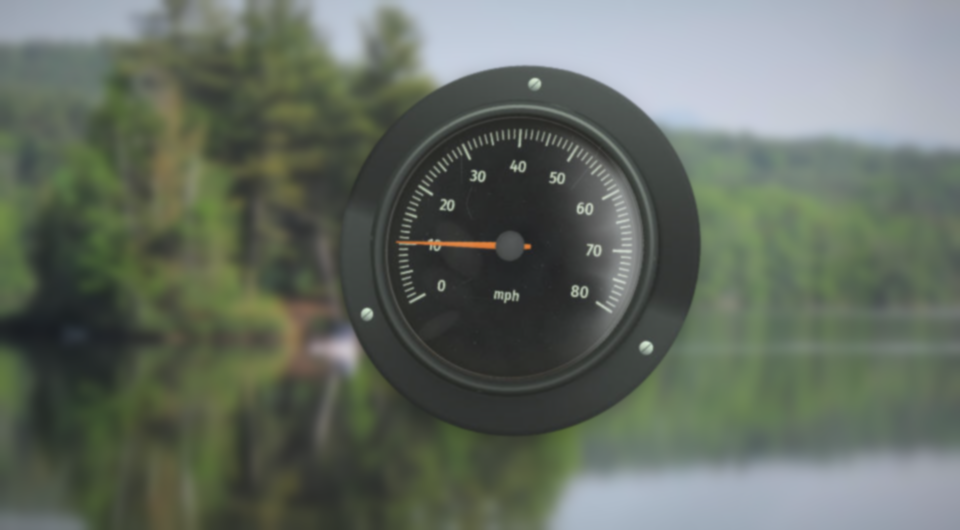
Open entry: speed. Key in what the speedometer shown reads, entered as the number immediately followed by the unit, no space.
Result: 10mph
